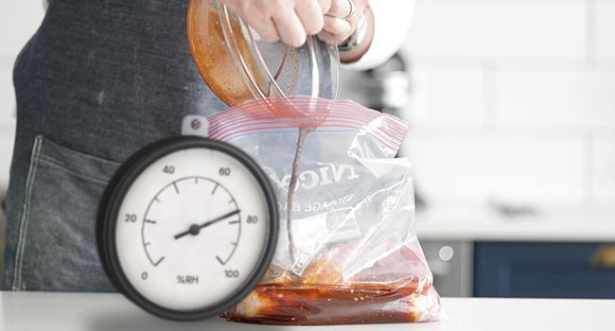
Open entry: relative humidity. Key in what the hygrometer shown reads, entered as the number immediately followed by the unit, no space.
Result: 75%
